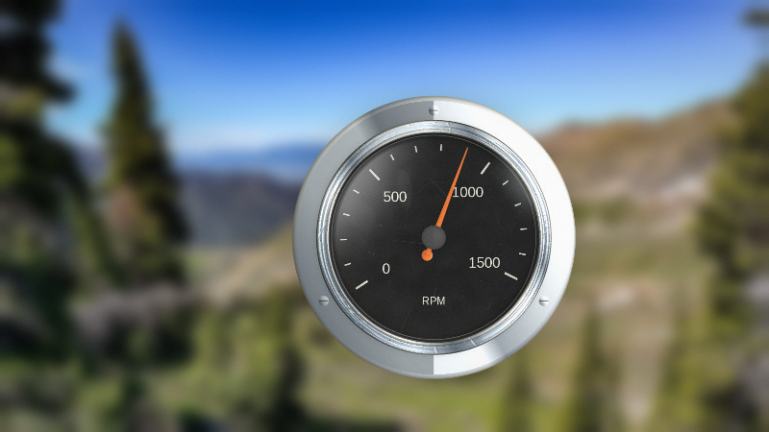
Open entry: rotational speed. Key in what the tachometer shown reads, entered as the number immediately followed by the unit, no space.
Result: 900rpm
